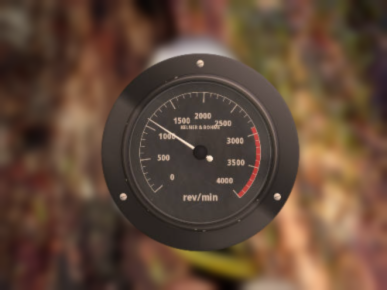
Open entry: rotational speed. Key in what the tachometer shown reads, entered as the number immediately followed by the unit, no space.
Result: 1100rpm
